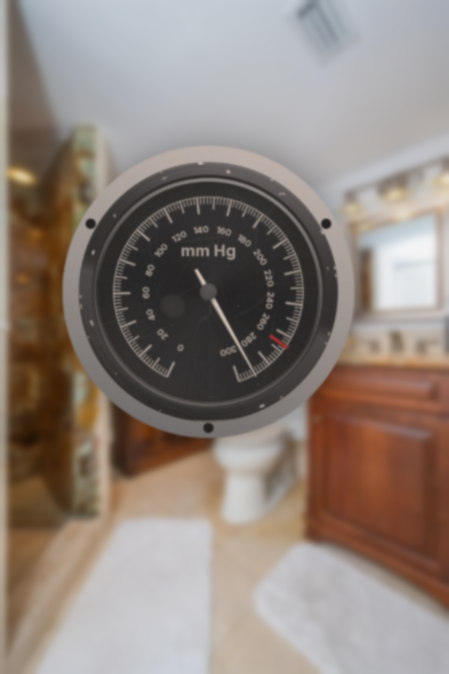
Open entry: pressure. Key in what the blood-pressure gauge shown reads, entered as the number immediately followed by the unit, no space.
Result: 290mmHg
